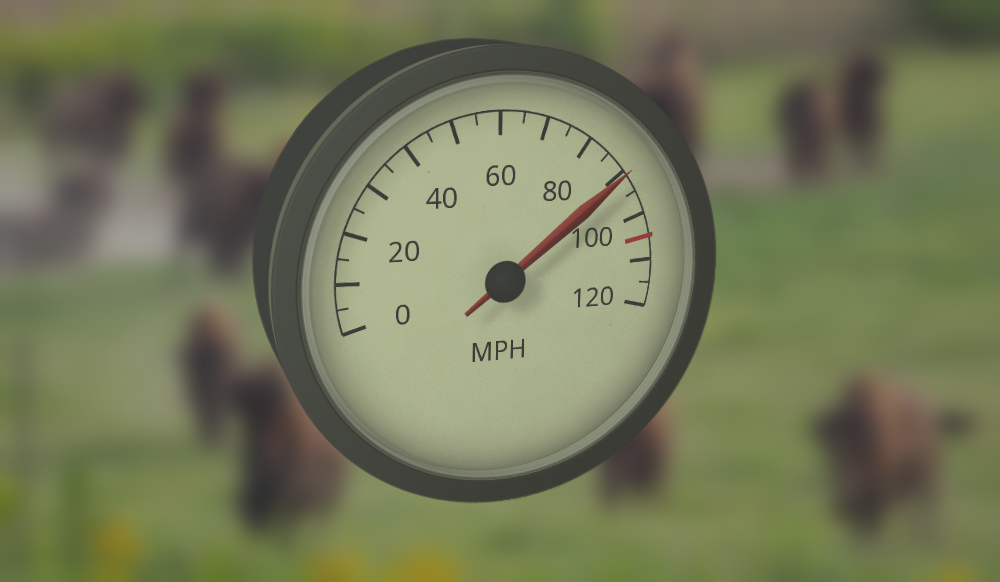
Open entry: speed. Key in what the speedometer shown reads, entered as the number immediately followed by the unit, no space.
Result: 90mph
